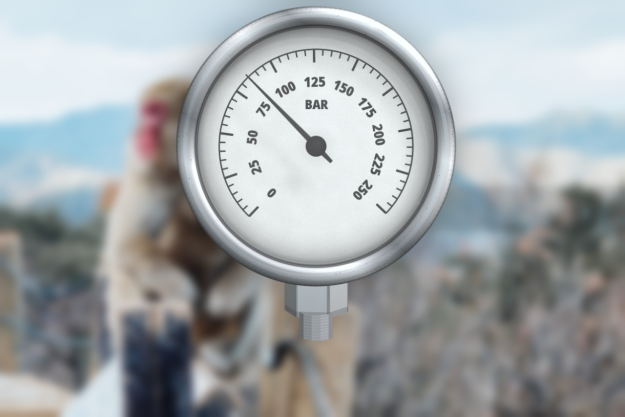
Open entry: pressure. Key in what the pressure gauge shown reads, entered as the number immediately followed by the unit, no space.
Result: 85bar
